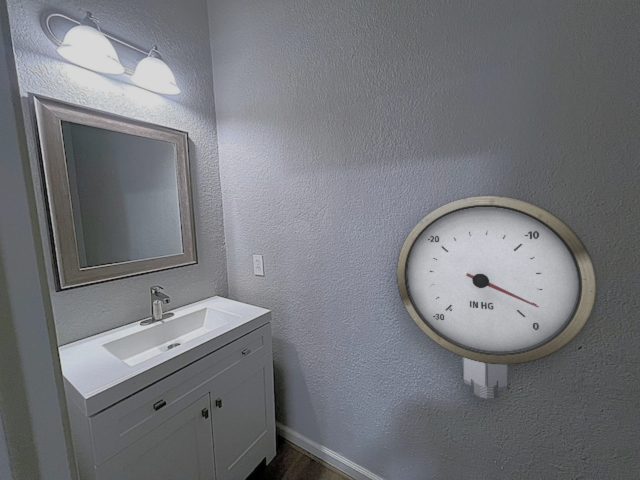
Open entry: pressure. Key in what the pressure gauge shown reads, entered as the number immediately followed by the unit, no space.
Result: -2inHg
